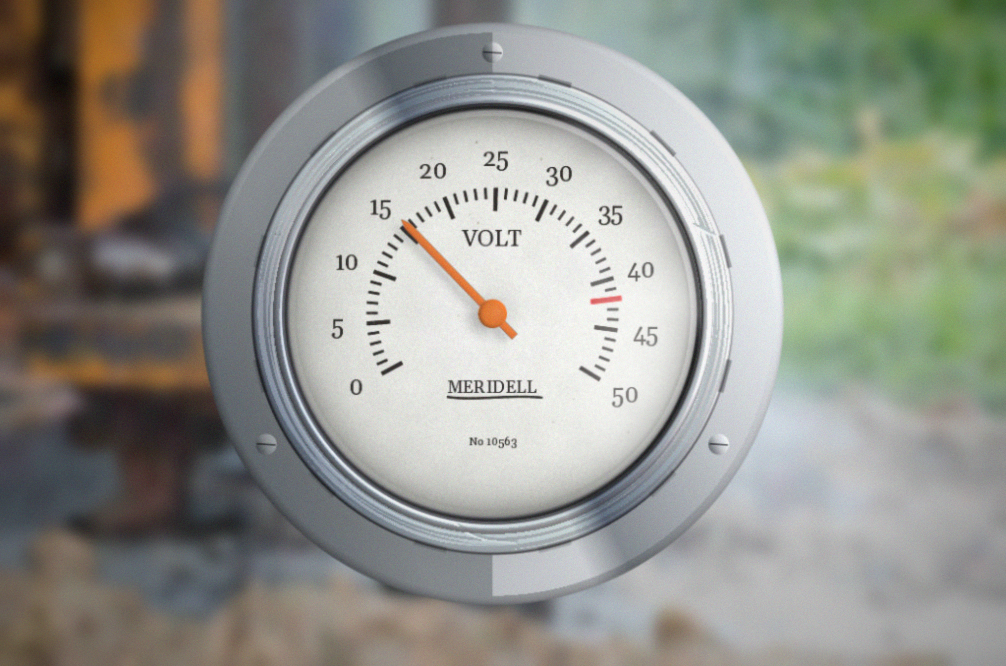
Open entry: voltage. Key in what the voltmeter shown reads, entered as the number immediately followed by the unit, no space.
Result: 15.5V
